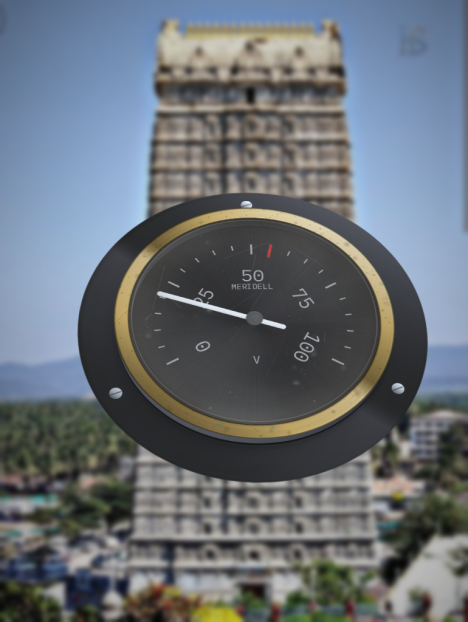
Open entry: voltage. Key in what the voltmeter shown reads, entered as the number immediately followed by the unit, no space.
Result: 20V
